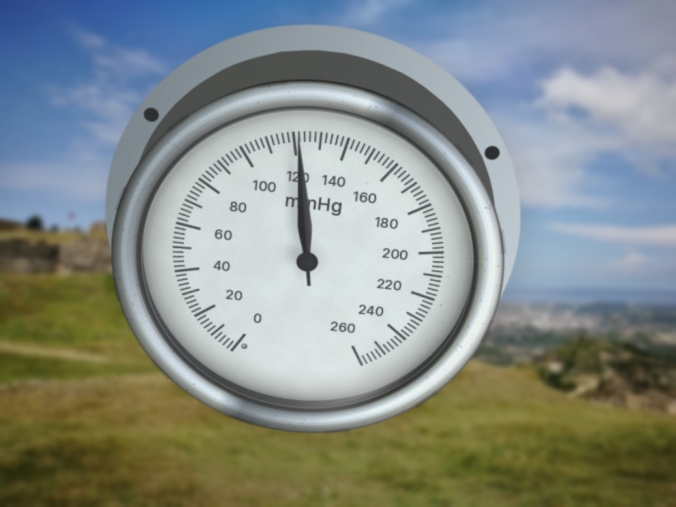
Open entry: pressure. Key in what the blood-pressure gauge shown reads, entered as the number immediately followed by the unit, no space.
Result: 122mmHg
